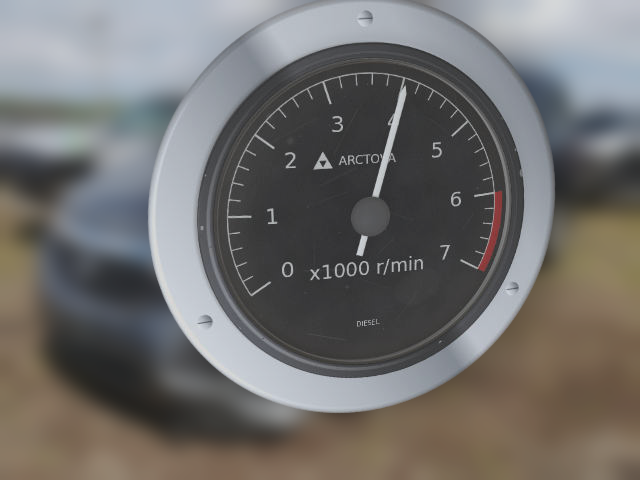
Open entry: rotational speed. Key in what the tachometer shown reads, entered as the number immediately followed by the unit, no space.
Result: 4000rpm
